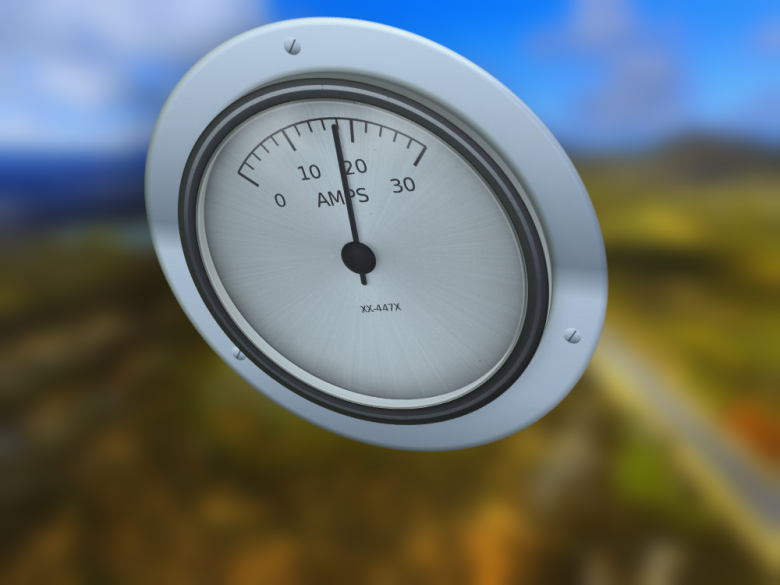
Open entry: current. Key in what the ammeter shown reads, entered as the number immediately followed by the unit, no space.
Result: 18A
